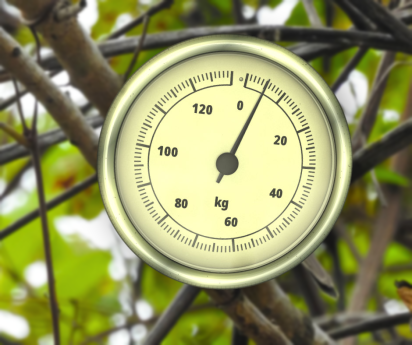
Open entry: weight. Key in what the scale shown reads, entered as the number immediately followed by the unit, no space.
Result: 5kg
